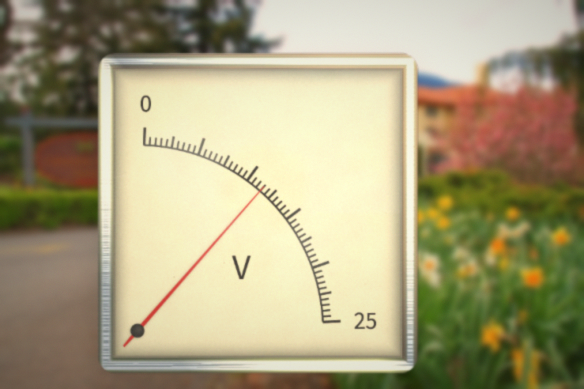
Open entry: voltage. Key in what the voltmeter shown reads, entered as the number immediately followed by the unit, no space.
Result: 11.5V
